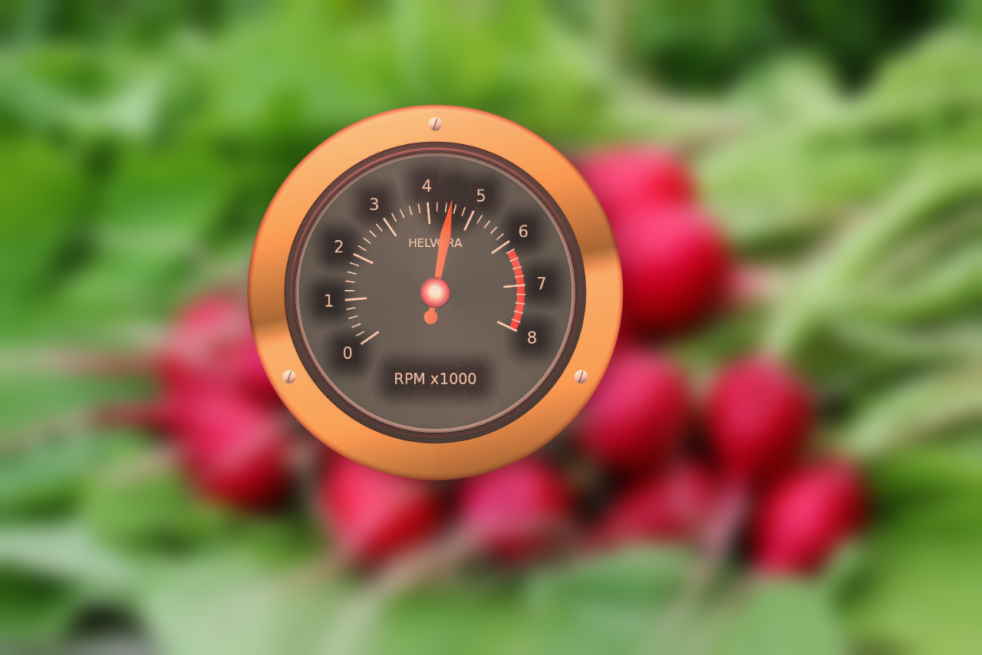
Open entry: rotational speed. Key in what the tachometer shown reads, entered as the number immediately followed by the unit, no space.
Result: 4500rpm
